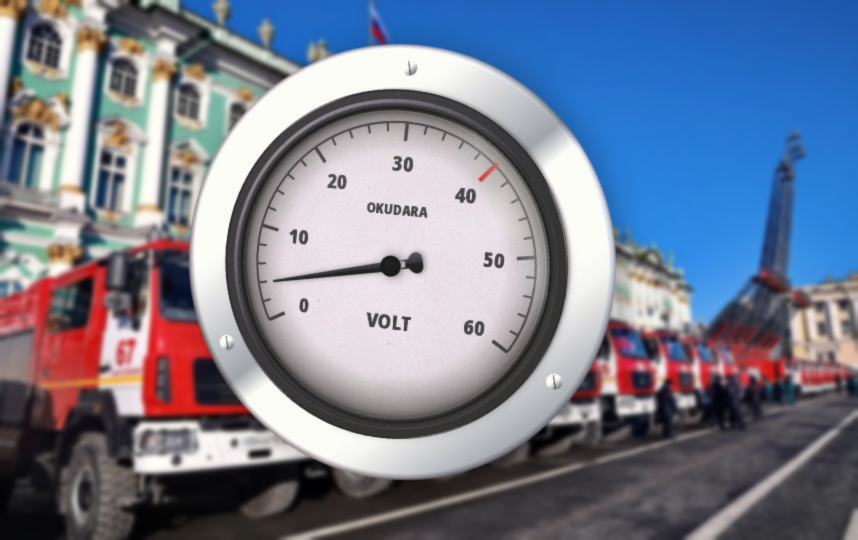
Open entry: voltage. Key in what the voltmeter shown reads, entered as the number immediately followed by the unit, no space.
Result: 4V
